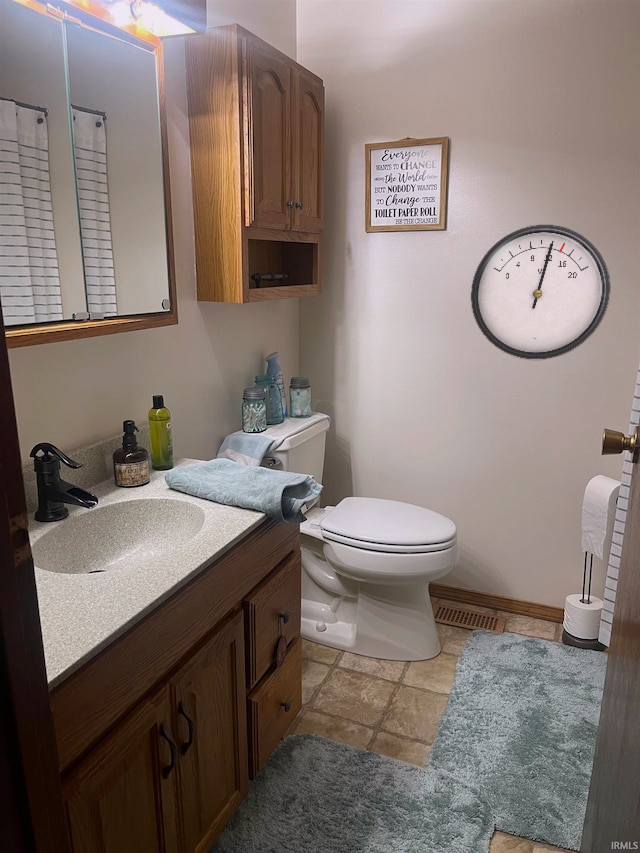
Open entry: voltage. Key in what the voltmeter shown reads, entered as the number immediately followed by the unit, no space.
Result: 12V
